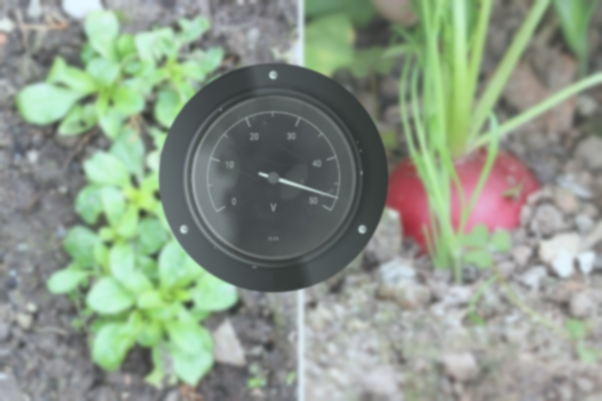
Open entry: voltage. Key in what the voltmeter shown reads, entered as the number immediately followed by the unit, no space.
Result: 47.5V
